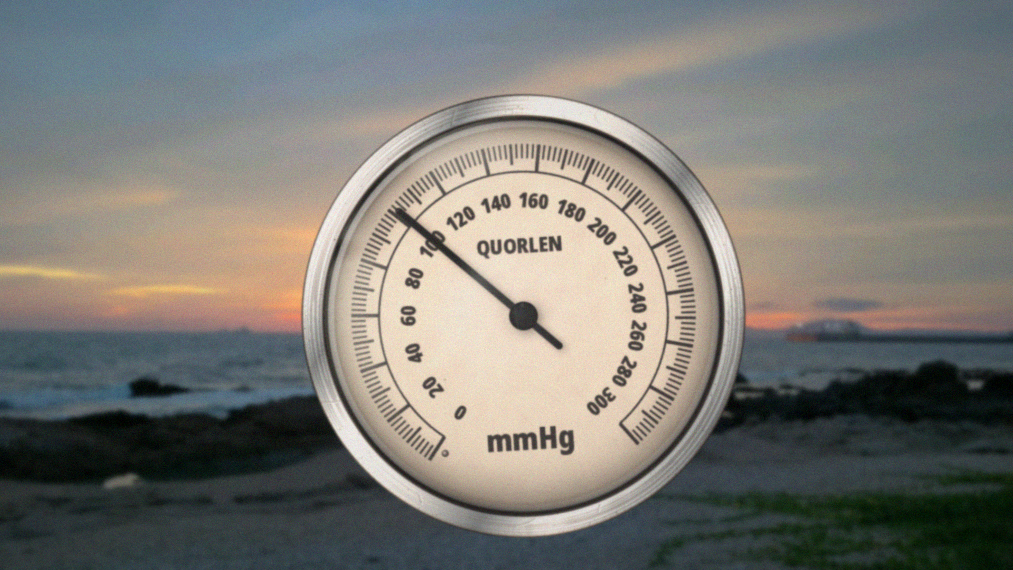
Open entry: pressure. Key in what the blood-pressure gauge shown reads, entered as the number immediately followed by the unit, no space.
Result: 102mmHg
